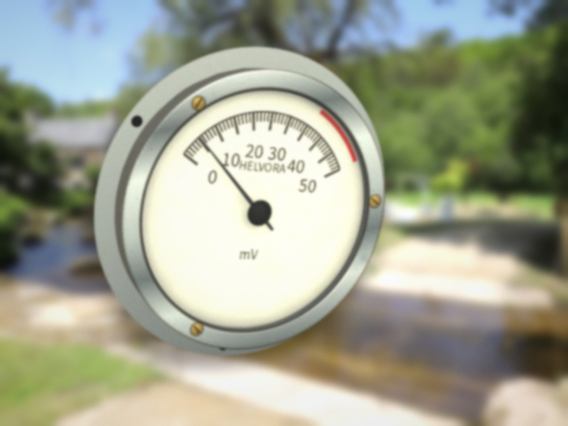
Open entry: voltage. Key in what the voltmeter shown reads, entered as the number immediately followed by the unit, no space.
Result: 5mV
